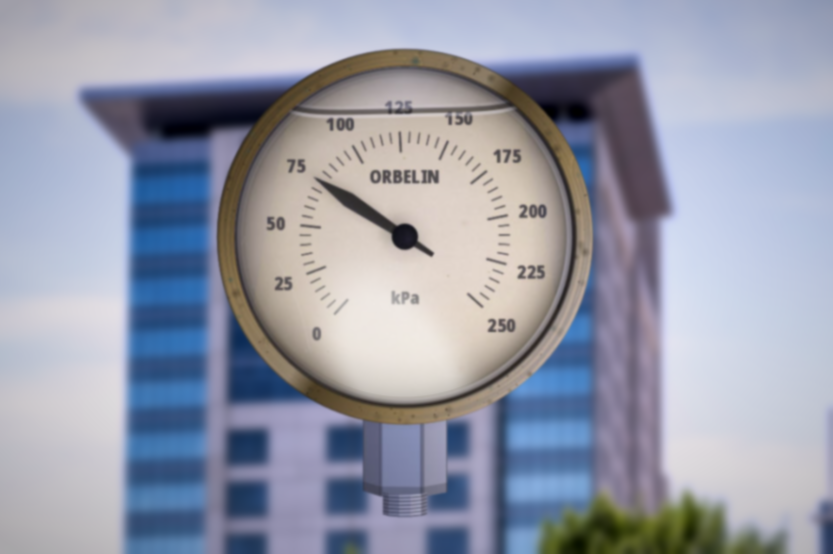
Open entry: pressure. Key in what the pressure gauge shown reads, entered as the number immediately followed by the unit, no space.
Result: 75kPa
